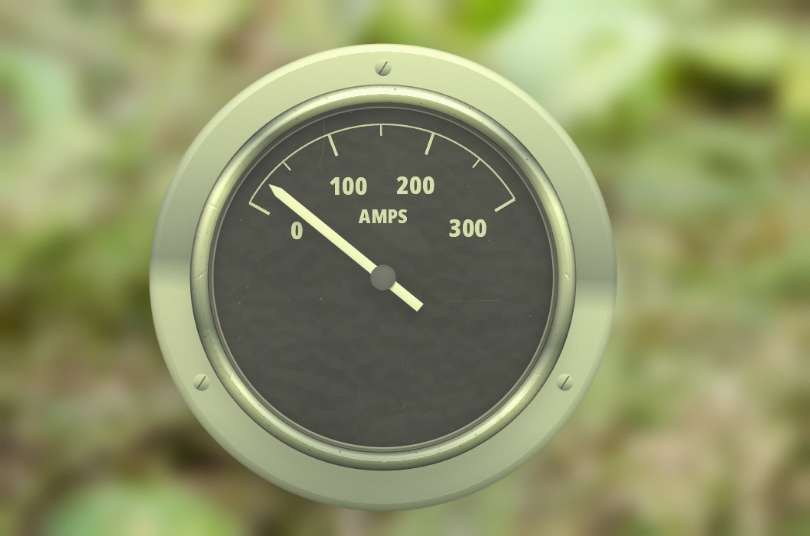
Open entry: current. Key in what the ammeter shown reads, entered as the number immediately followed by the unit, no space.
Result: 25A
